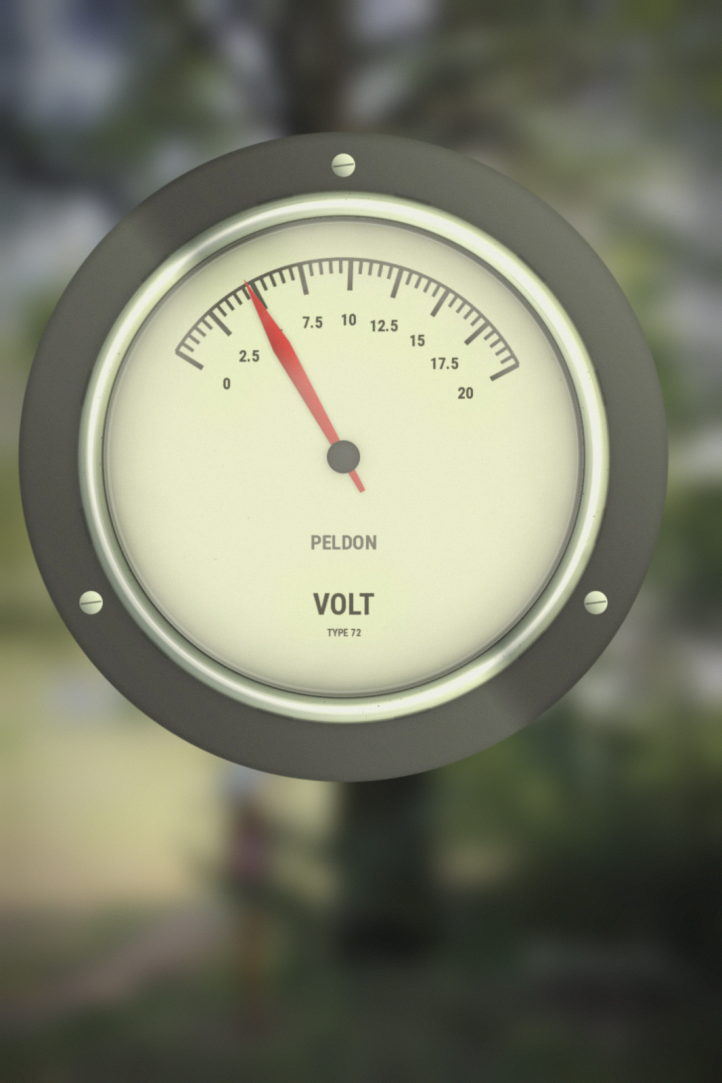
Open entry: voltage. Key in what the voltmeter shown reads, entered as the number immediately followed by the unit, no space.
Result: 4.75V
